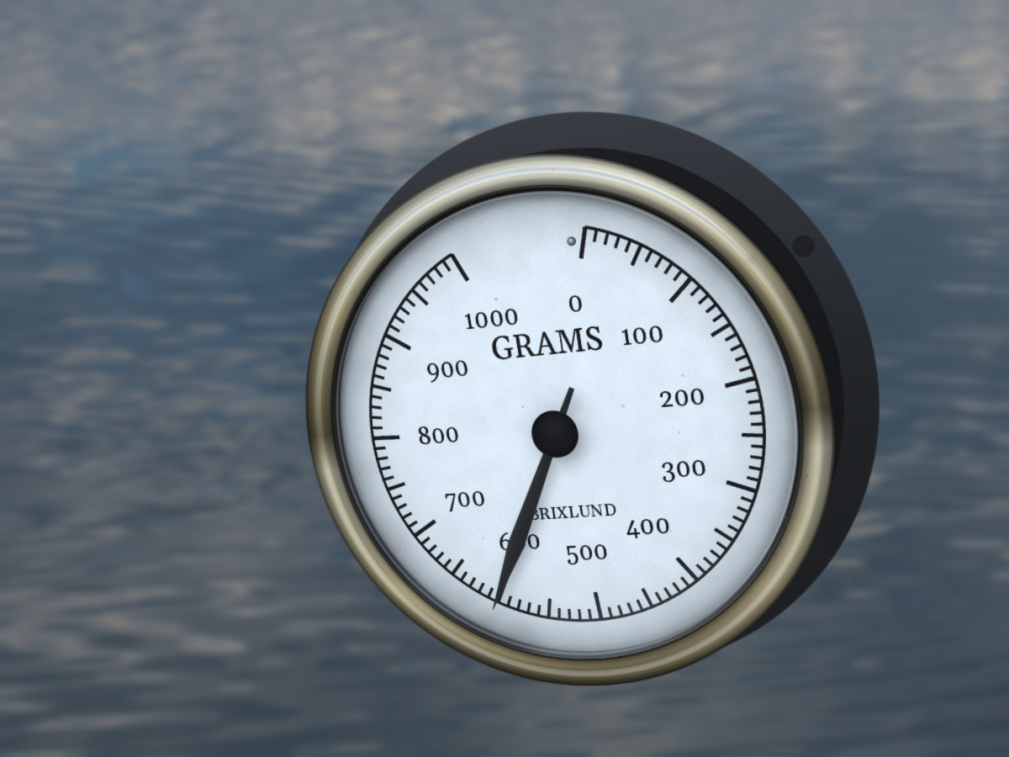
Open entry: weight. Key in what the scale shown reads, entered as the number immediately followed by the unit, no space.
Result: 600g
